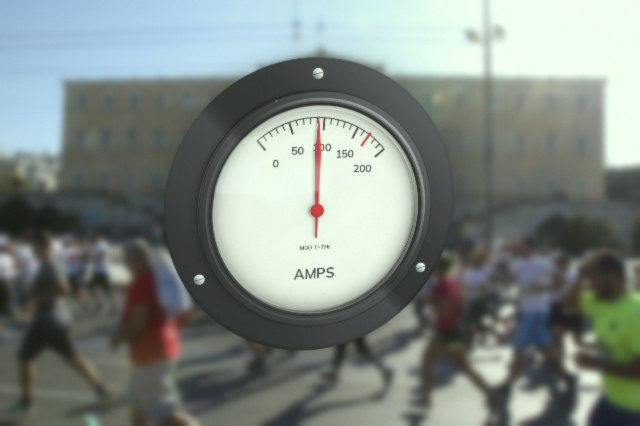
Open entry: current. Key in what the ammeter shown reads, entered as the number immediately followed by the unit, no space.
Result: 90A
